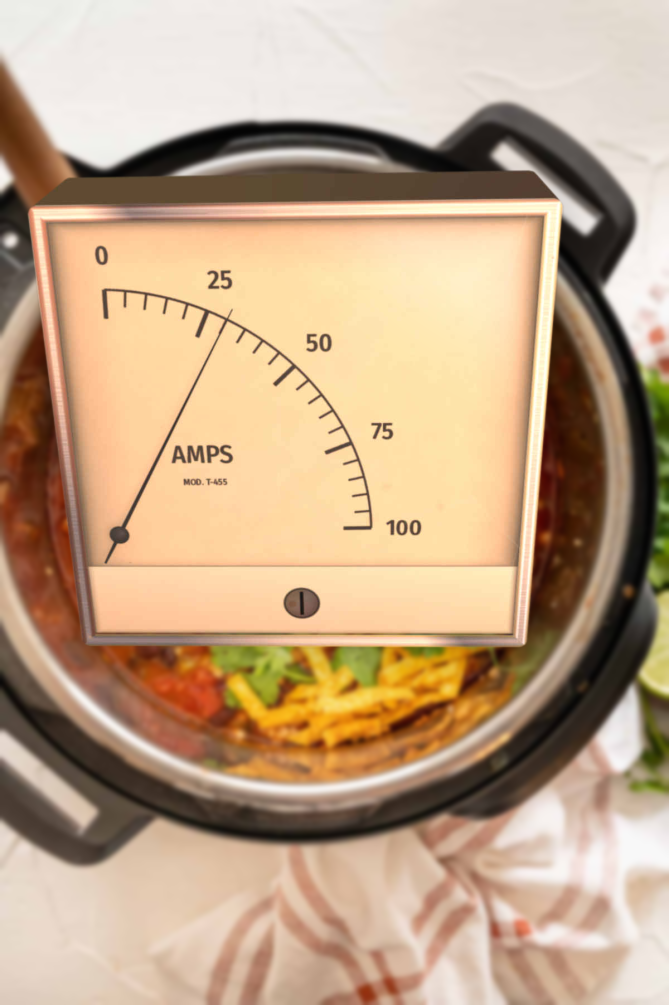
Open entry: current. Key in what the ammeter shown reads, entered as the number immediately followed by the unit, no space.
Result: 30A
